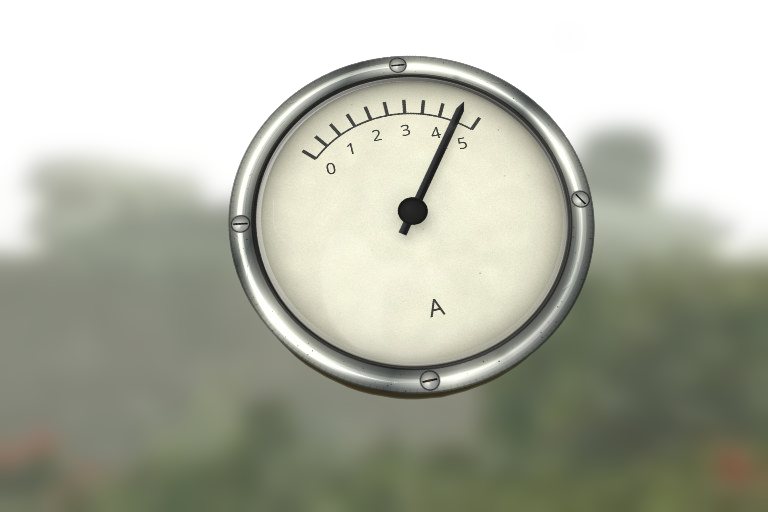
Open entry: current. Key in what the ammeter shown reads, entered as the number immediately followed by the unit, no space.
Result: 4.5A
